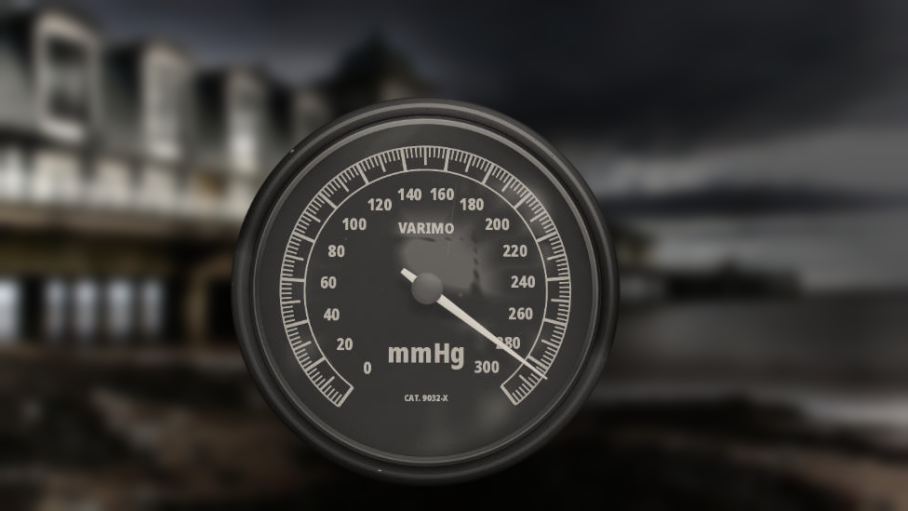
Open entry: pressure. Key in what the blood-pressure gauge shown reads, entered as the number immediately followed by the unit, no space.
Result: 284mmHg
